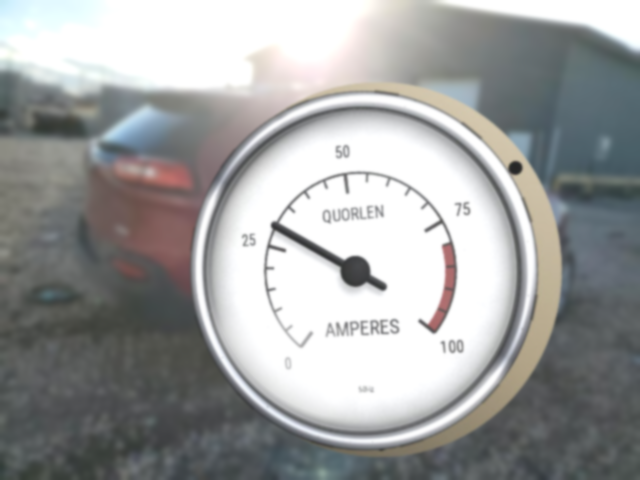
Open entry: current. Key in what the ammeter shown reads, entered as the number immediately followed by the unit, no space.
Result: 30A
